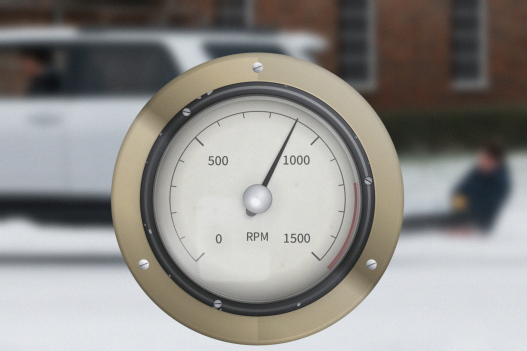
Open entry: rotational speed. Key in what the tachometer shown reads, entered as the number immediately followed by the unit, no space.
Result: 900rpm
